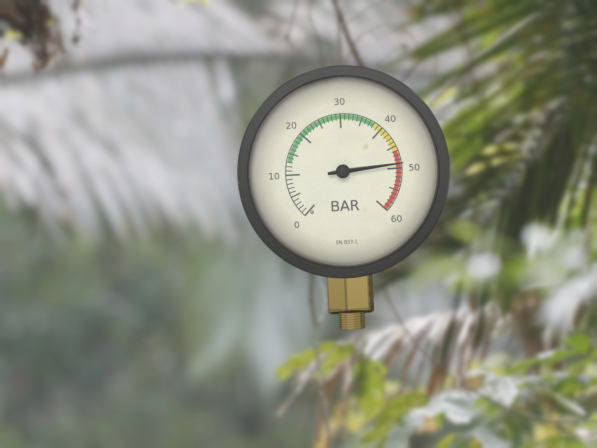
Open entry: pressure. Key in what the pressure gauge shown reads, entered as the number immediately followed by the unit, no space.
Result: 49bar
